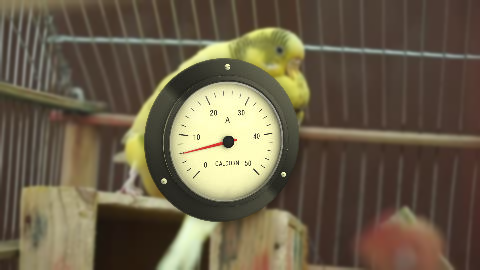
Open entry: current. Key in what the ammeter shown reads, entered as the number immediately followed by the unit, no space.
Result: 6A
